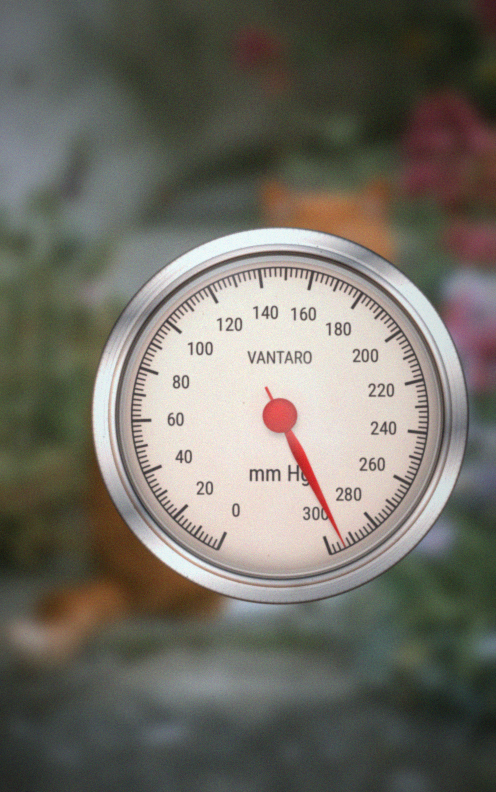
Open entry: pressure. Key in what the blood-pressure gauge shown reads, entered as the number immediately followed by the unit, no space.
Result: 294mmHg
